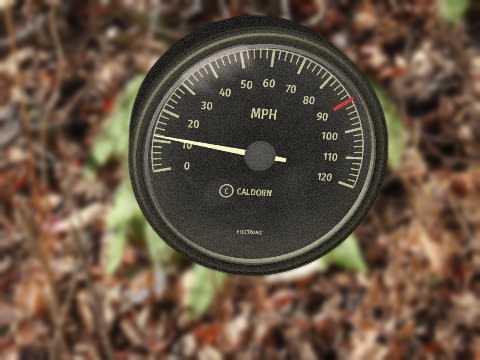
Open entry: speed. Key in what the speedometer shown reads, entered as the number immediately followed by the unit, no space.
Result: 12mph
